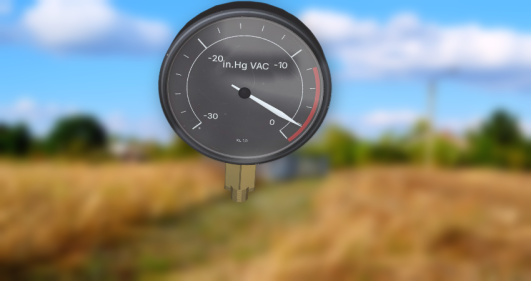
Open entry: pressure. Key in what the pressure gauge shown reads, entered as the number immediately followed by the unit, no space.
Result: -2inHg
